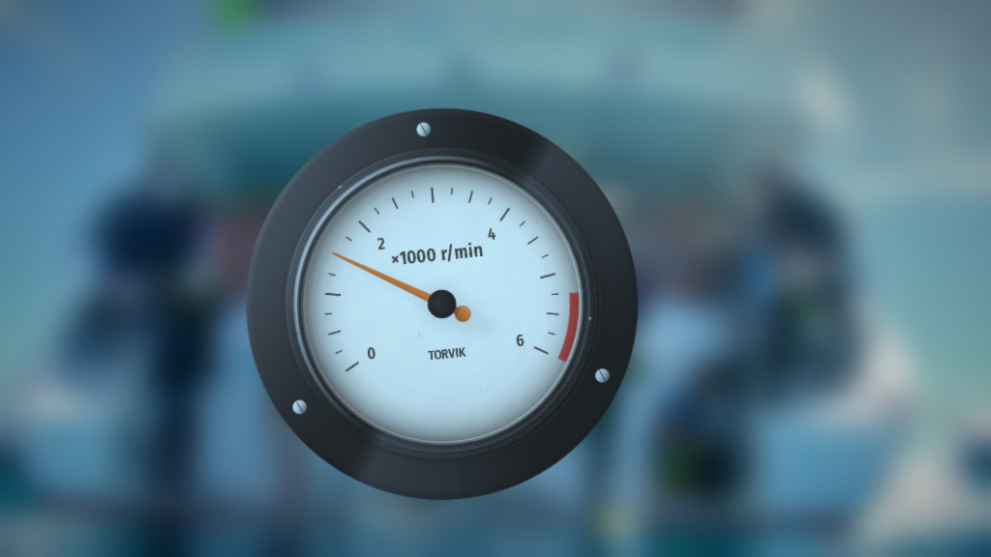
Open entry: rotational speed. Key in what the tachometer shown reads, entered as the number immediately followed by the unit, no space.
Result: 1500rpm
